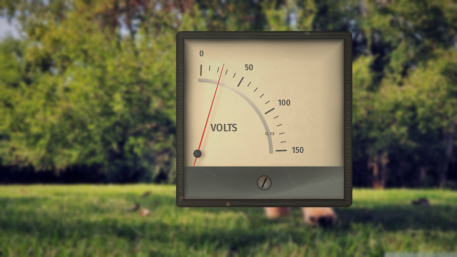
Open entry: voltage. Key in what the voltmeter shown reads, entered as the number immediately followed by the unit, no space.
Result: 25V
